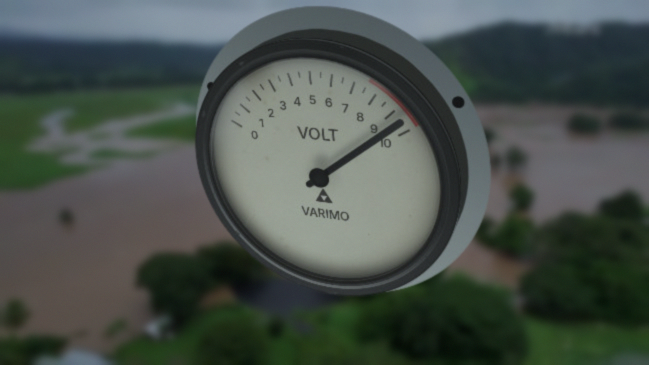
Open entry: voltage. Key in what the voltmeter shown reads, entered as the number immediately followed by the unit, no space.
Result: 9.5V
